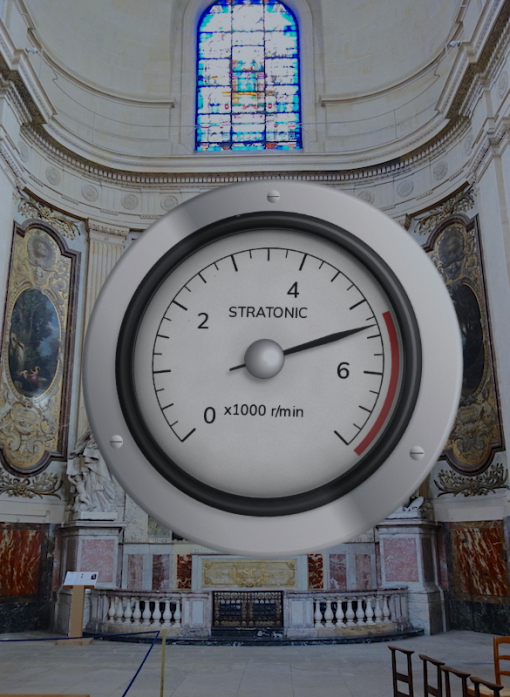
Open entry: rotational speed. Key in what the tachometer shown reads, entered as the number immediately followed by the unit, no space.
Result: 5375rpm
